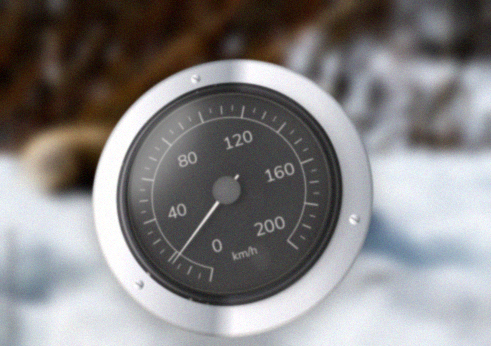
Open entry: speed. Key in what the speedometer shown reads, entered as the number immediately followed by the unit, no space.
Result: 17.5km/h
